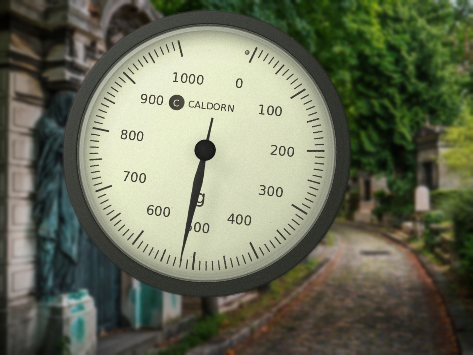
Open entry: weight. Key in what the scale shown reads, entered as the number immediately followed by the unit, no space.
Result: 520g
